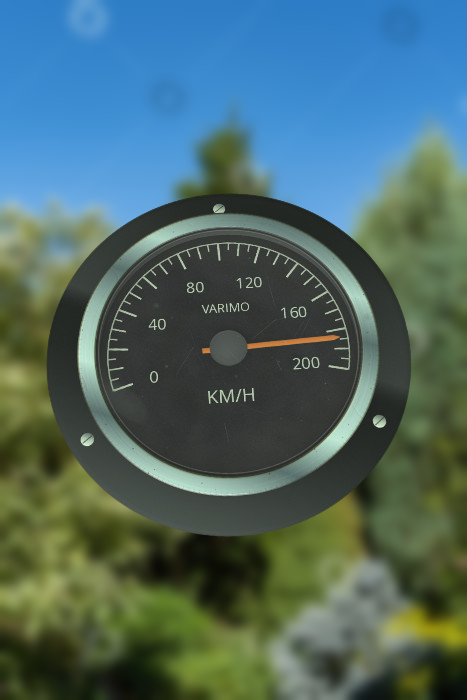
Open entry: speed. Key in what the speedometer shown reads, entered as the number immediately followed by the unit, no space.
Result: 185km/h
